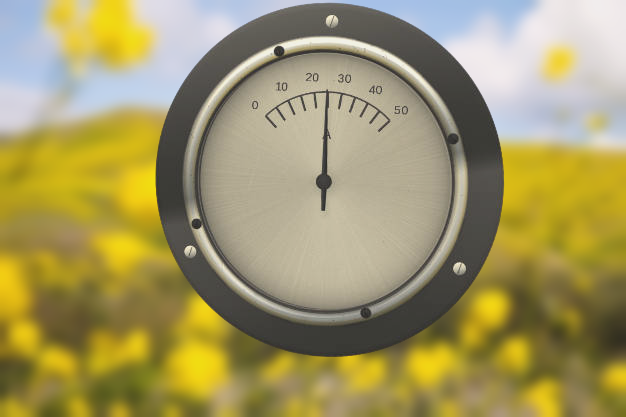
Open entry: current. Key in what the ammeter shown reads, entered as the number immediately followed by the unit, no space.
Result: 25A
